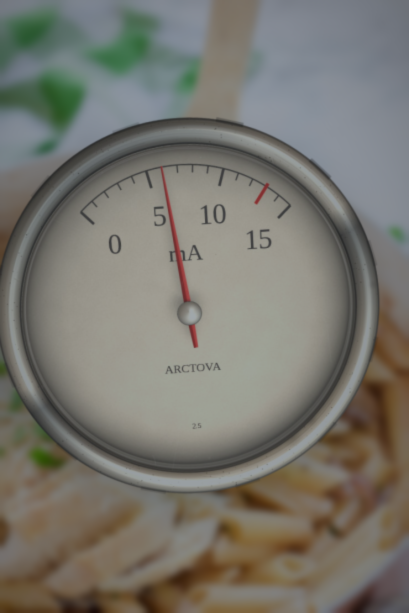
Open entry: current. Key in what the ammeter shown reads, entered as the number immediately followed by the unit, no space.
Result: 6mA
